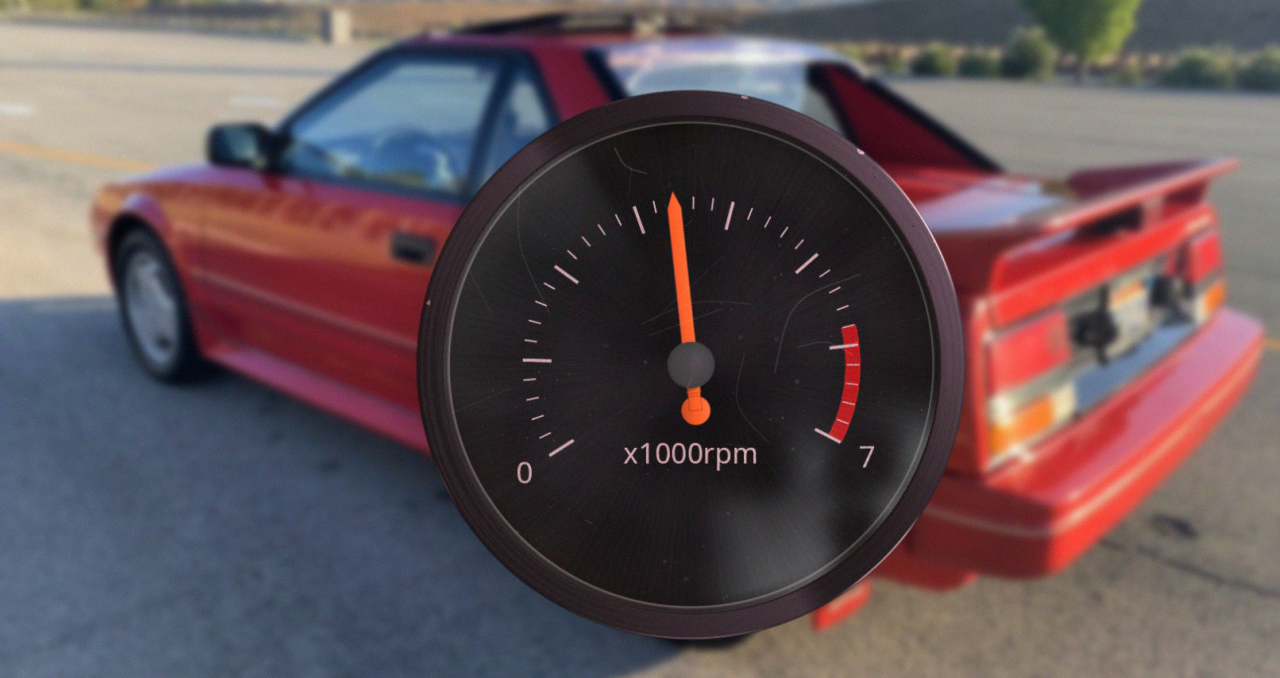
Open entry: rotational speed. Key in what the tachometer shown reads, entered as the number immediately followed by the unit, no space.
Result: 3400rpm
